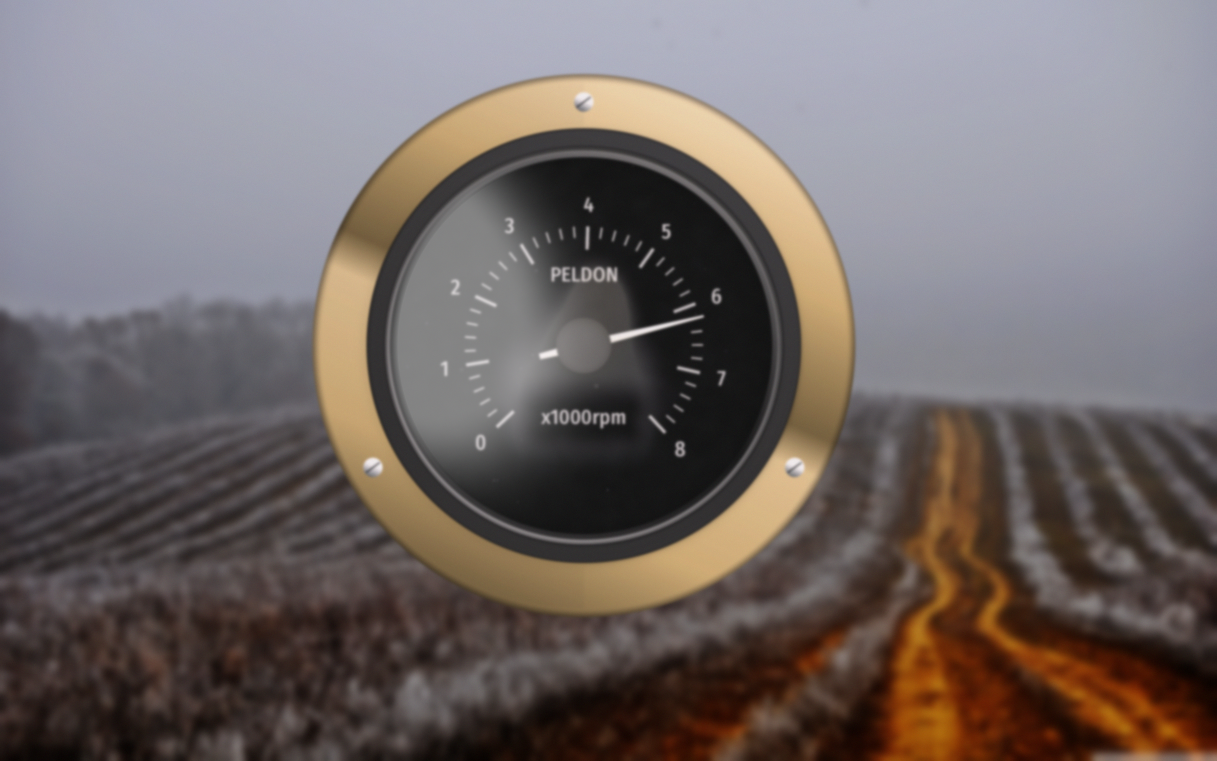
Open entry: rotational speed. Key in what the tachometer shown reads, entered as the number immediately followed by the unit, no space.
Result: 6200rpm
